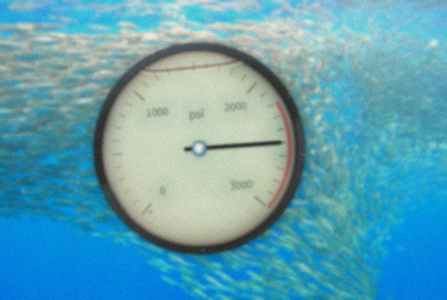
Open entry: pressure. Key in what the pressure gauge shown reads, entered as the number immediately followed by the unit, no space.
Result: 2500psi
